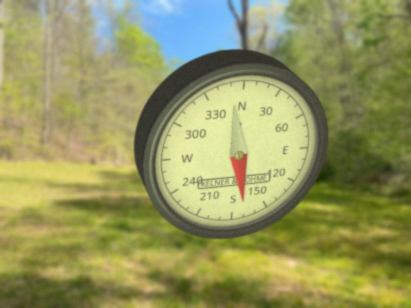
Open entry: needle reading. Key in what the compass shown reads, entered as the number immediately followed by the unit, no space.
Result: 170°
